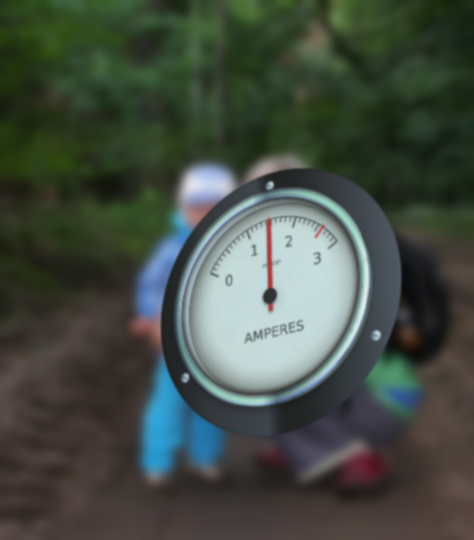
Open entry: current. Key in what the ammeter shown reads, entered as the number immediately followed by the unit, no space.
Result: 1.5A
